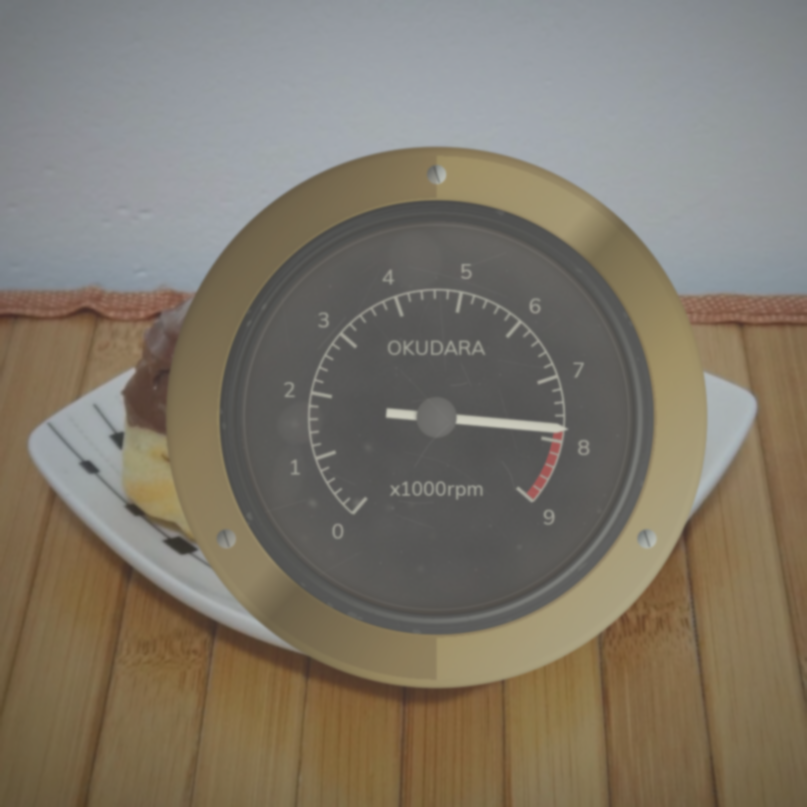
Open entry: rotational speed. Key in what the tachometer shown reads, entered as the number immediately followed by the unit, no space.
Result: 7800rpm
